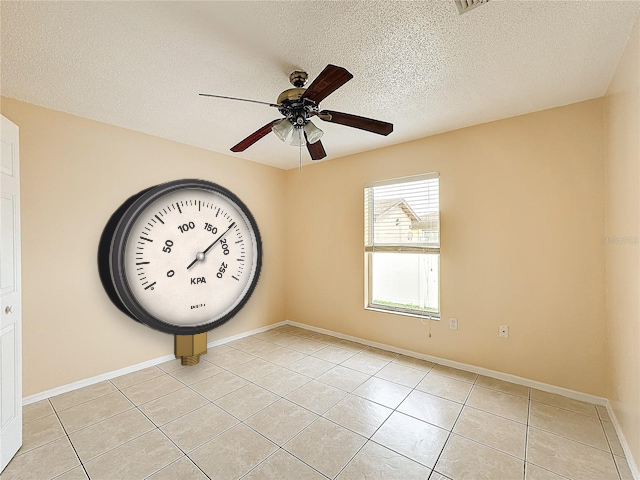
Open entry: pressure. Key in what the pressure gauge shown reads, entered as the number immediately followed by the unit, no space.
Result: 175kPa
